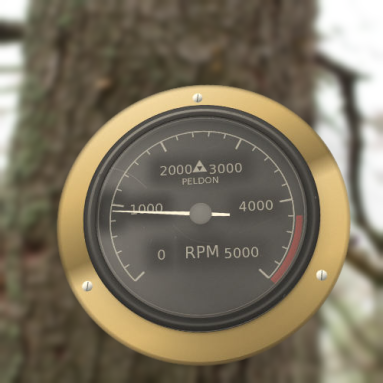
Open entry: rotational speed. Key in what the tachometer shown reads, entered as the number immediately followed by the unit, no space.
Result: 900rpm
